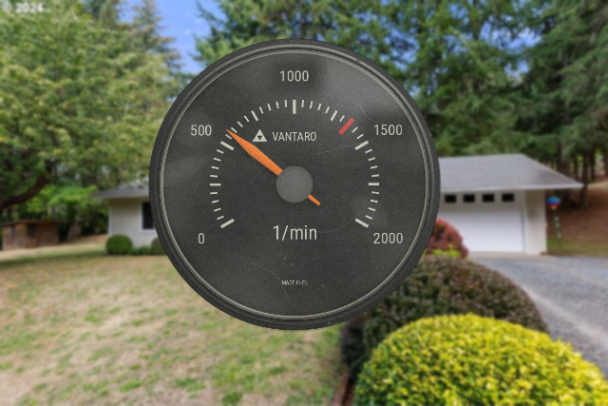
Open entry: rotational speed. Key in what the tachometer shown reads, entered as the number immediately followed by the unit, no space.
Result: 575rpm
